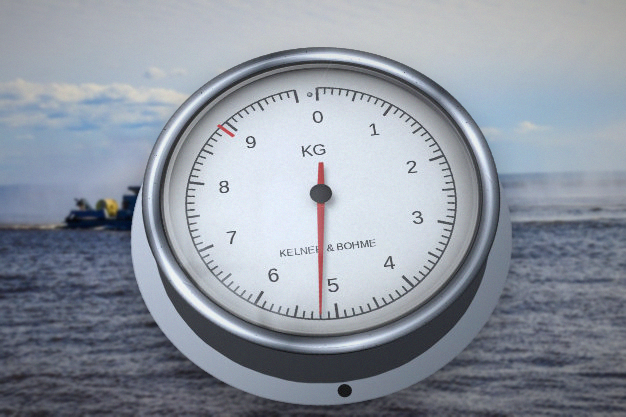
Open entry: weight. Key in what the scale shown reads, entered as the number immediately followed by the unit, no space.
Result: 5.2kg
